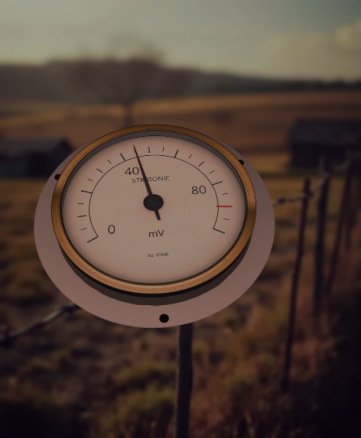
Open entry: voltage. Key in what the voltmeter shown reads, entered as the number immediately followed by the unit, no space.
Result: 45mV
